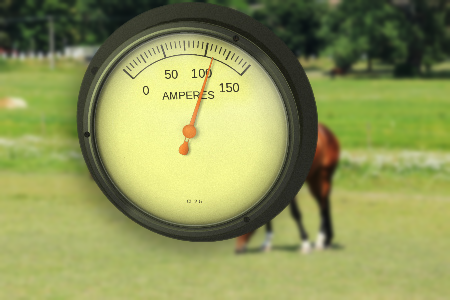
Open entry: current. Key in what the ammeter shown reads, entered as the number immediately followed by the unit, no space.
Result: 110A
